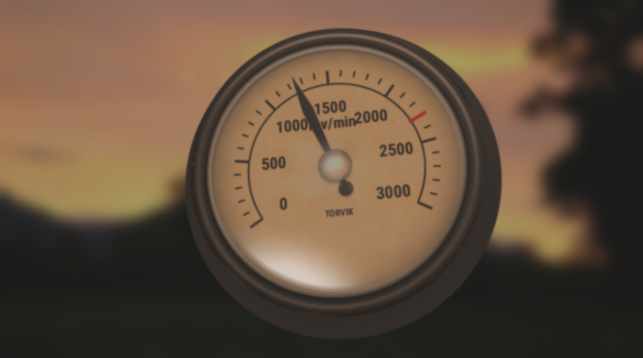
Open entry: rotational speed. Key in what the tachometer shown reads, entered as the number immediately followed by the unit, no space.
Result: 1250rpm
